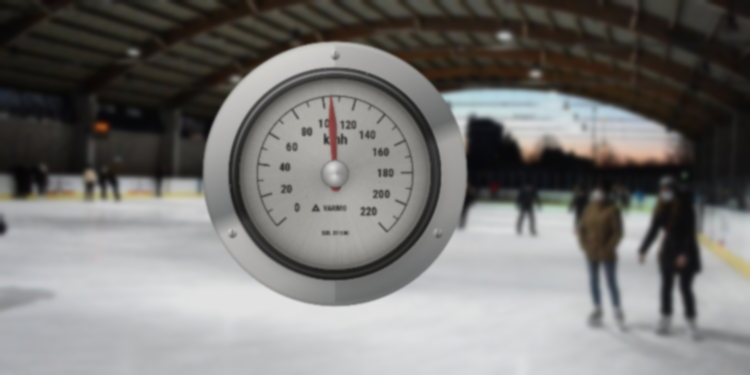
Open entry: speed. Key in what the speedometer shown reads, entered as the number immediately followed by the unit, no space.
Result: 105km/h
